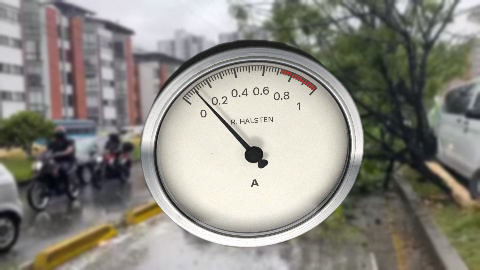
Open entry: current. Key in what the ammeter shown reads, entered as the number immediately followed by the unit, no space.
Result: 0.1A
